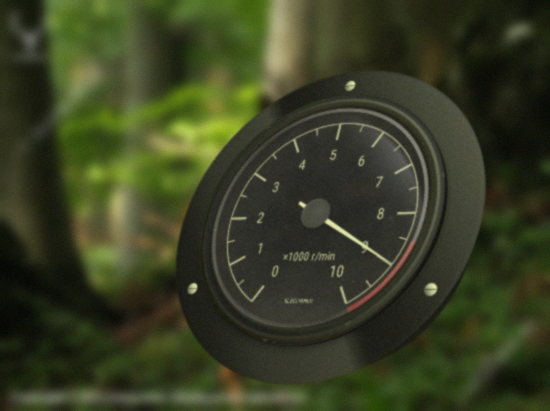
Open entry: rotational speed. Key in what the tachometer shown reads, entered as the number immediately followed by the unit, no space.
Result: 9000rpm
